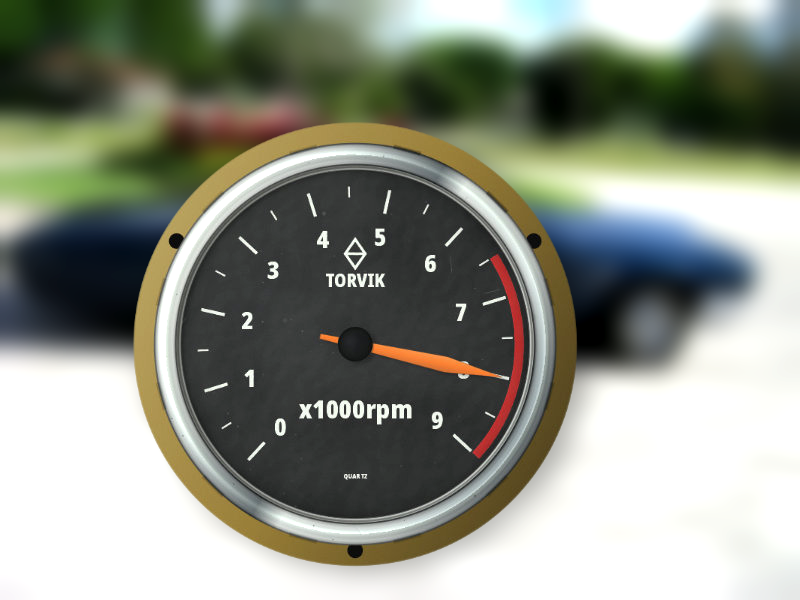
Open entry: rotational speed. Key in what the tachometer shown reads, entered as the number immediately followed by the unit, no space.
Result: 8000rpm
